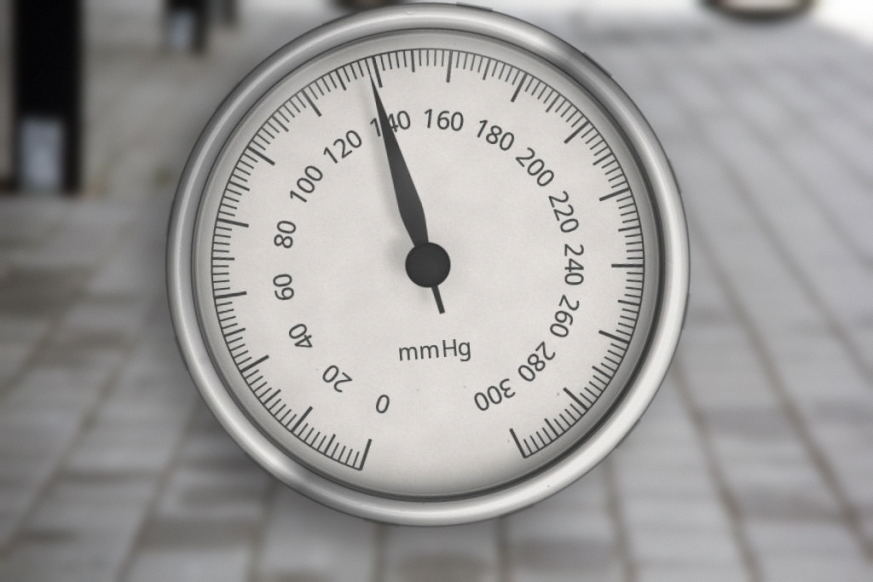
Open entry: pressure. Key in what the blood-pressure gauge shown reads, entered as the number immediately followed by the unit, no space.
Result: 138mmHg
